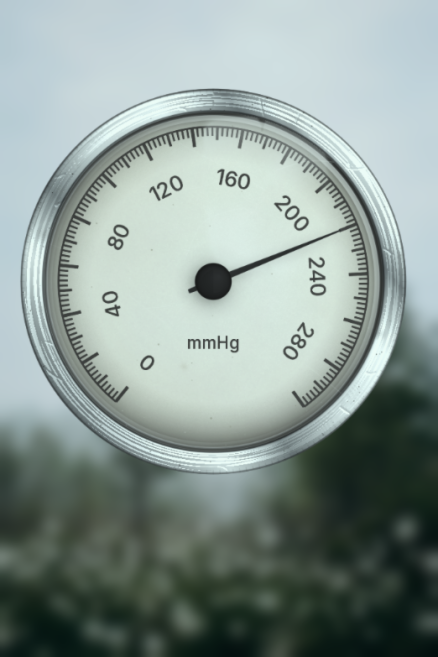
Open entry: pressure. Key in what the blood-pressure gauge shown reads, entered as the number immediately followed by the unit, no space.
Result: 220mmHg
